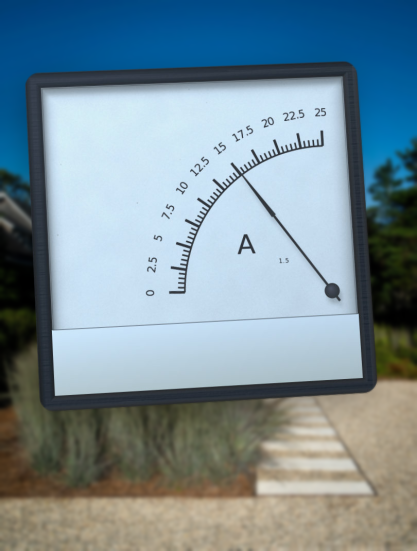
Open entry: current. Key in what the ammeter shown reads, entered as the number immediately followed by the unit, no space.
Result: 15A
